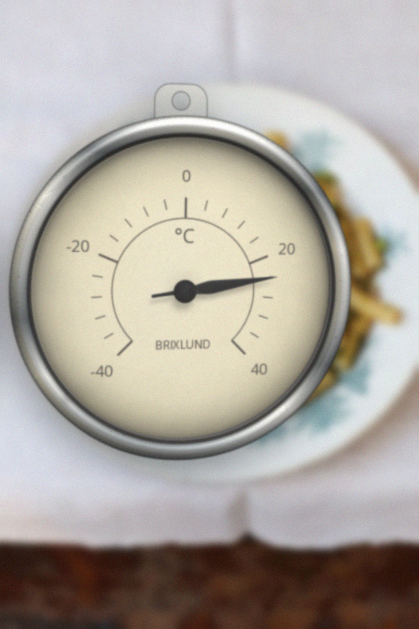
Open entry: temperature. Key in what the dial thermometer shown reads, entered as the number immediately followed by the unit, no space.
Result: 24°C
